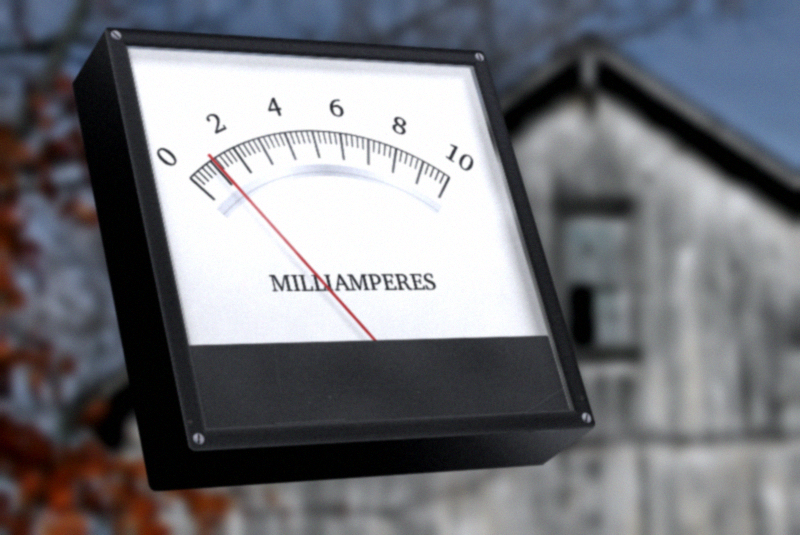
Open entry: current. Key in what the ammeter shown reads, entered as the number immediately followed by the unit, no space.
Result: 1mA
